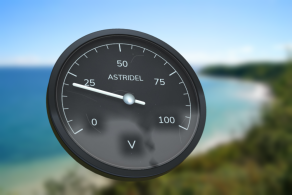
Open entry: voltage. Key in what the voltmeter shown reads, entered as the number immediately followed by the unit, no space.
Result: 20V
